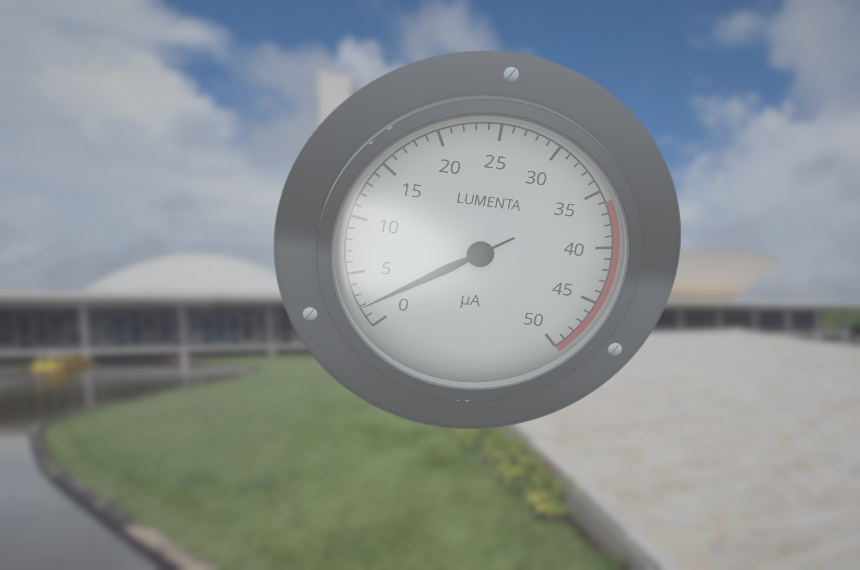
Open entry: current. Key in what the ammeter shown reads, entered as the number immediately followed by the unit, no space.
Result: 2µA
